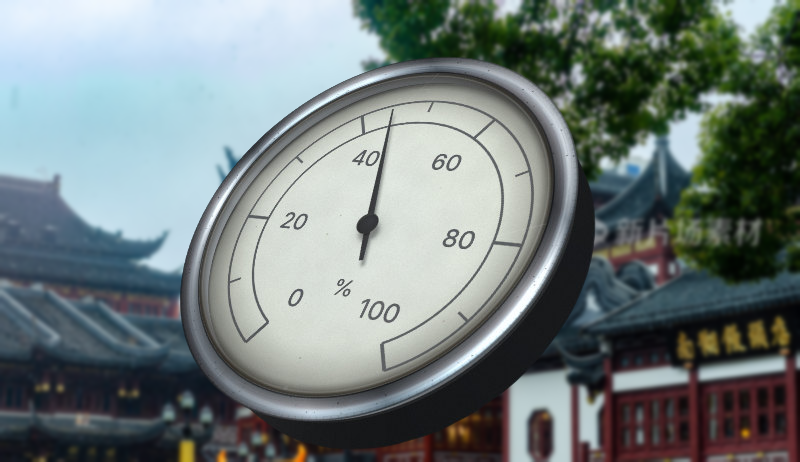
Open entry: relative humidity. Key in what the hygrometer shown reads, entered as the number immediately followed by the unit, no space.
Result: 45%
